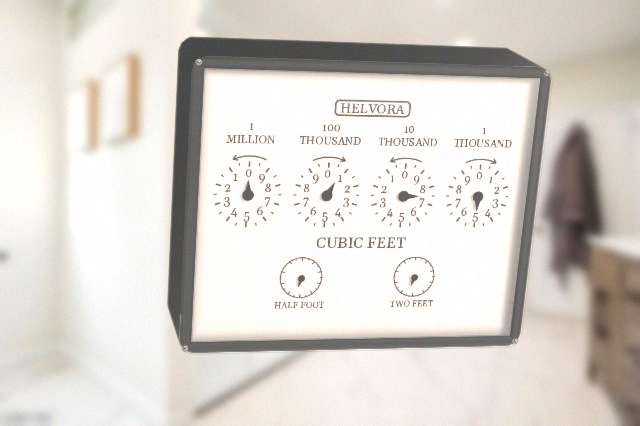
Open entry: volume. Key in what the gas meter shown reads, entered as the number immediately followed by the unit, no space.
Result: 7500ft³
